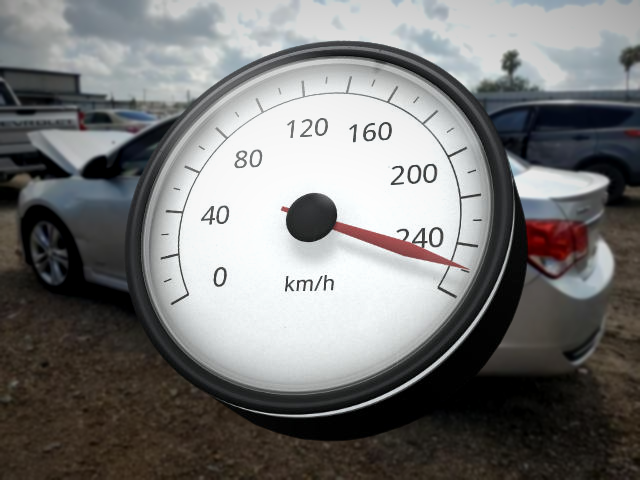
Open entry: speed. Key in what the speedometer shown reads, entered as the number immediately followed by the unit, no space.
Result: 250km/h
